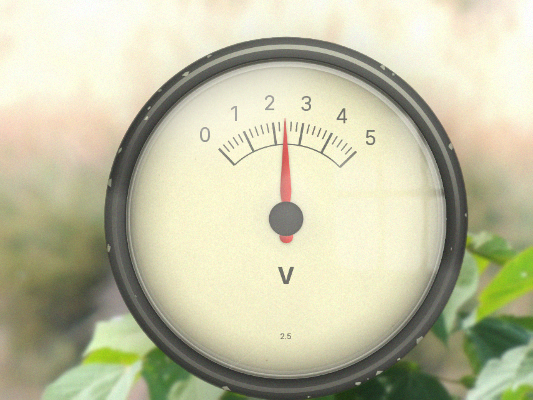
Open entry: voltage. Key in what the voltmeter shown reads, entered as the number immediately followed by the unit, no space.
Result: 2.4V
